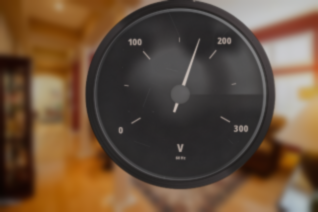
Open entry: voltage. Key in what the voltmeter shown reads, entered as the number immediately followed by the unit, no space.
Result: 175V
